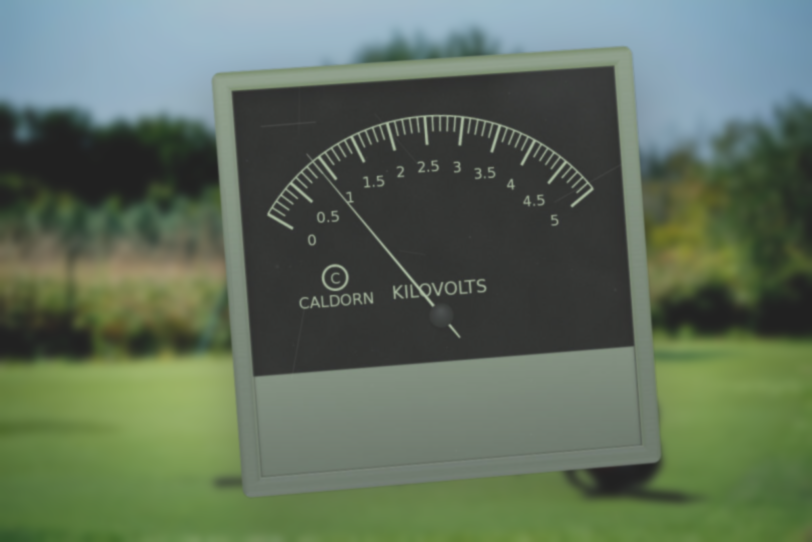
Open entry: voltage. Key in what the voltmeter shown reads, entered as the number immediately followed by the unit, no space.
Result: 0.9kV
